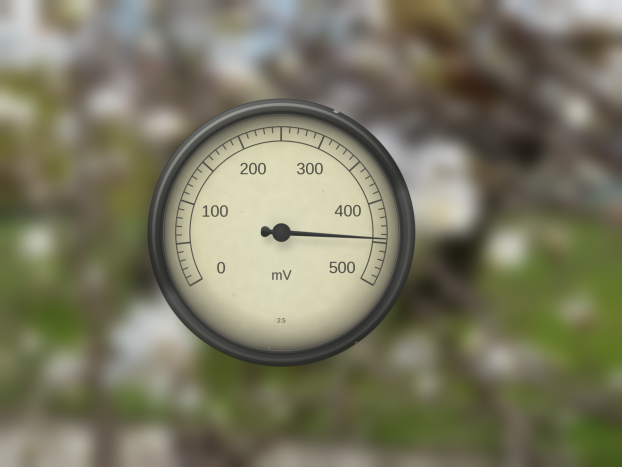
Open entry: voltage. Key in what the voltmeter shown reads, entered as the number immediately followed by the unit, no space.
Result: 445mV
